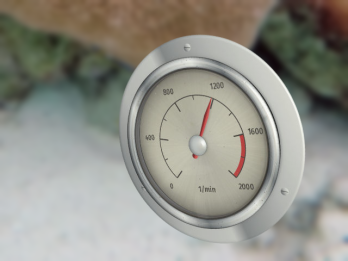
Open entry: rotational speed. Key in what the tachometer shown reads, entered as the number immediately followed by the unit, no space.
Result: 1200rpm
